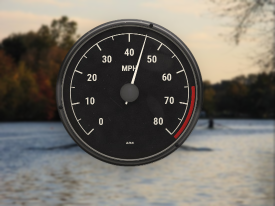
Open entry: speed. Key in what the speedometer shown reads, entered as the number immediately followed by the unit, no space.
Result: 45mph
